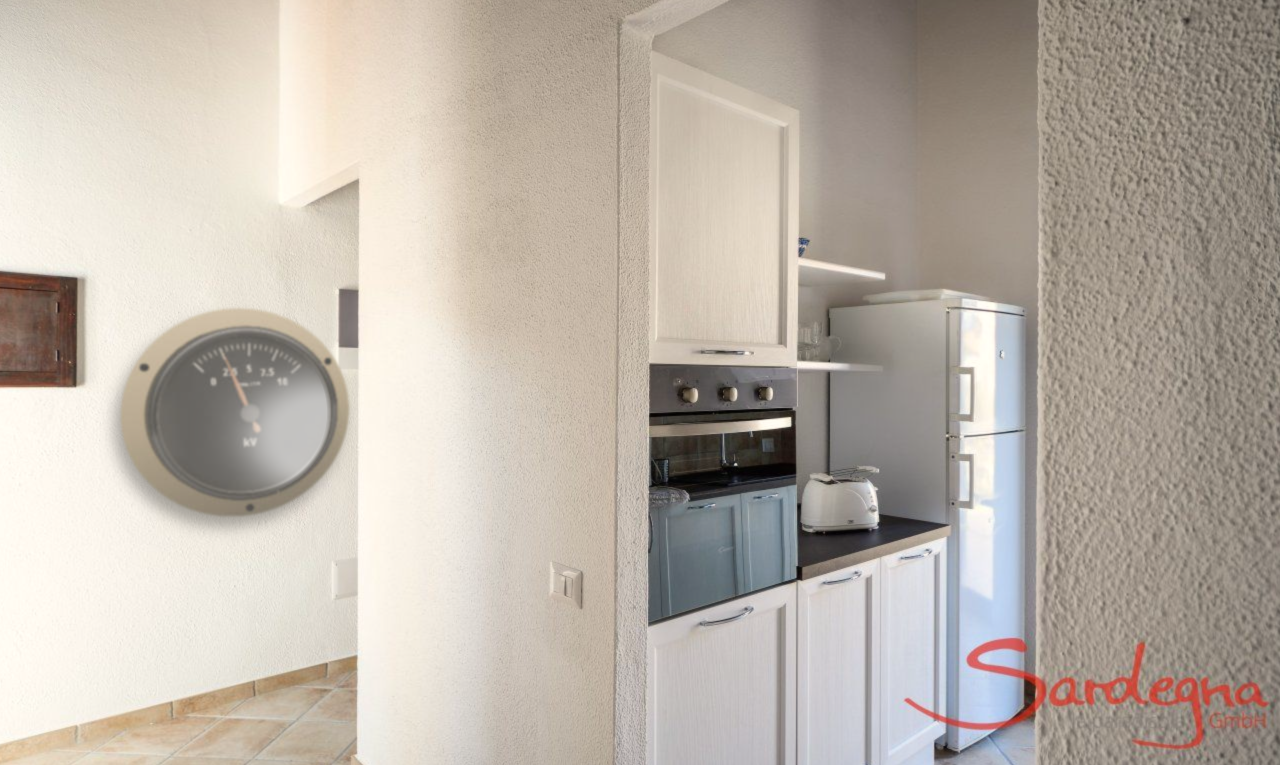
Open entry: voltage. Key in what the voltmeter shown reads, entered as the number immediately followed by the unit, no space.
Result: 2.5kV
